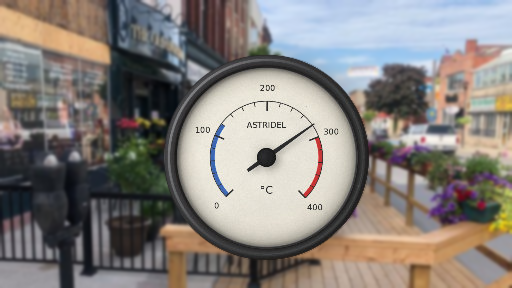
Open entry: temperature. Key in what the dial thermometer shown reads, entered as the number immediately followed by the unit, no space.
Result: 280°C
